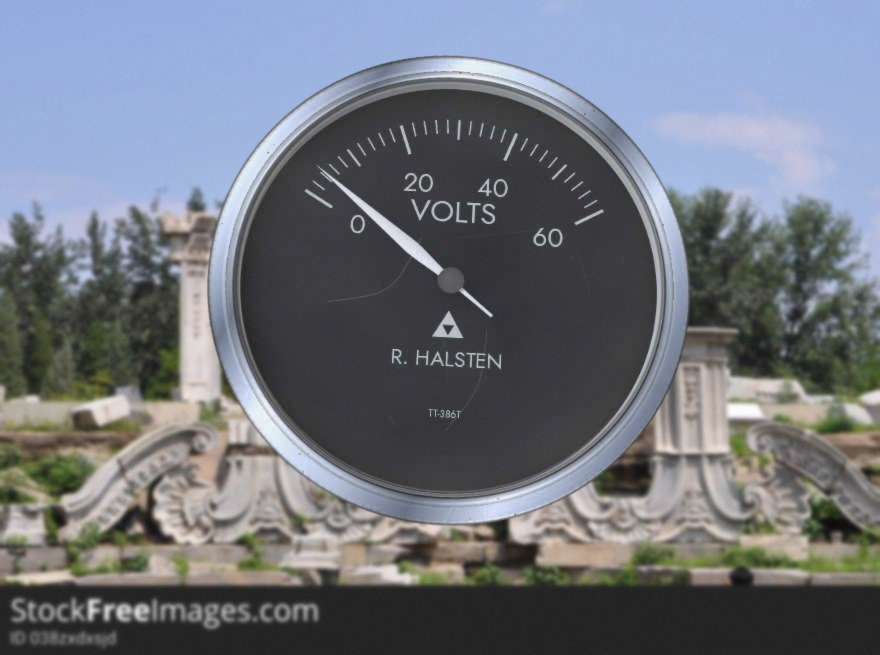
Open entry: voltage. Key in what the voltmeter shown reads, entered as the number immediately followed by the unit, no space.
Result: 4V
